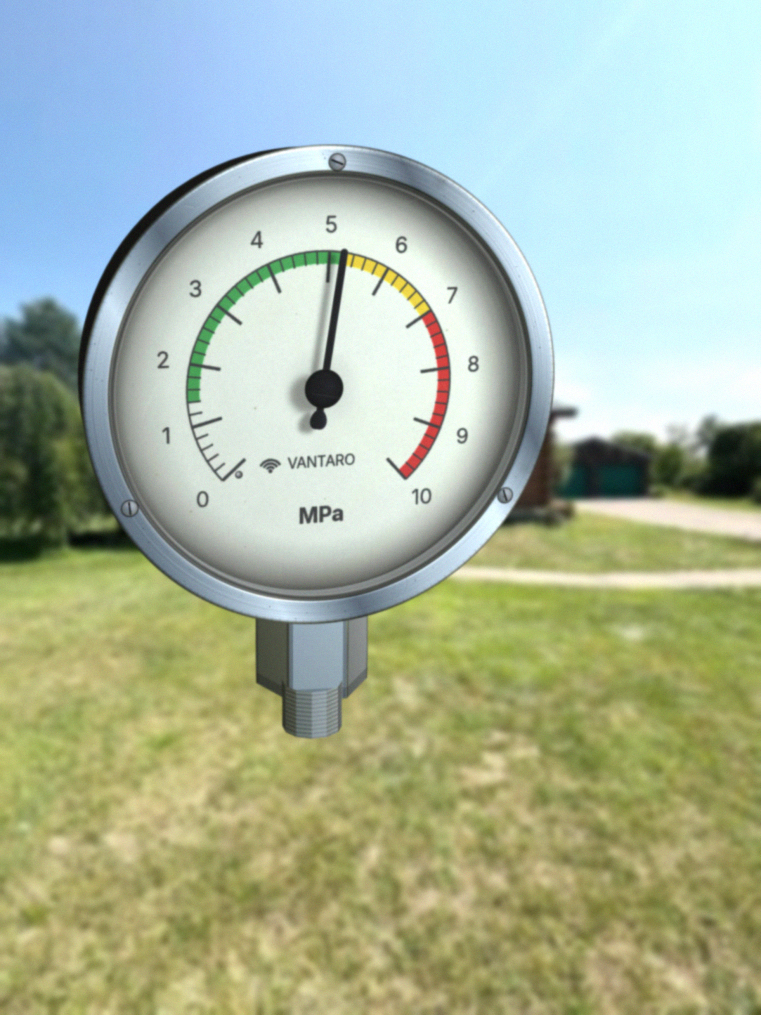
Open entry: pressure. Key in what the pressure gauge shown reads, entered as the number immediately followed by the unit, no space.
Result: 5.2MPa
